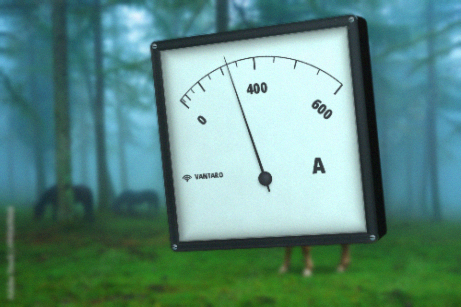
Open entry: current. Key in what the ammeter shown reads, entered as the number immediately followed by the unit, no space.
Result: 325A
